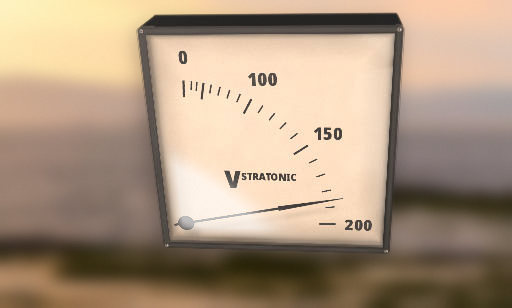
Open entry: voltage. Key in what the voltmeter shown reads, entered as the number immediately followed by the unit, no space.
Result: 185V
